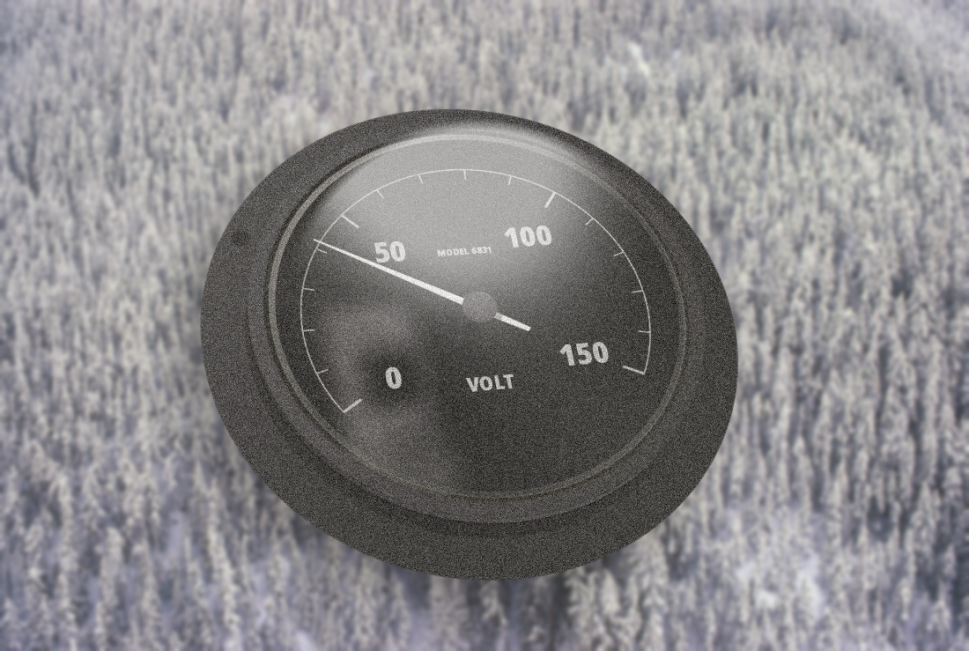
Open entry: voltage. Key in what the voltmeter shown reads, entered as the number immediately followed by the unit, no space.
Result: 40V
